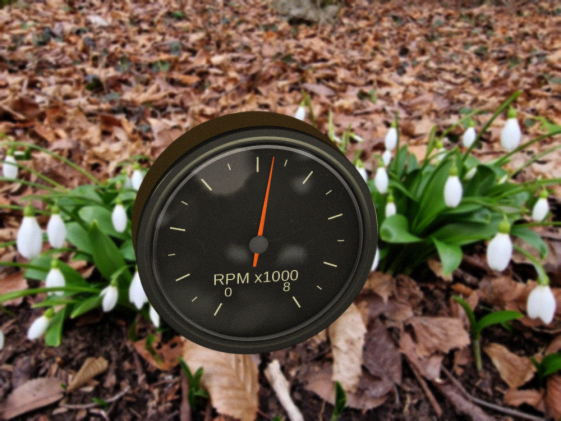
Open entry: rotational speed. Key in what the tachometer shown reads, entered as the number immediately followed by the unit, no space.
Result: 4250rpm
